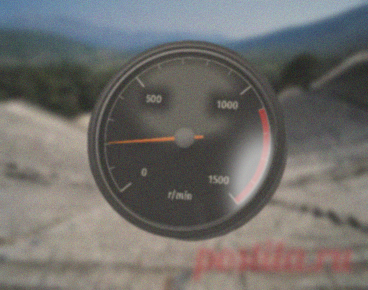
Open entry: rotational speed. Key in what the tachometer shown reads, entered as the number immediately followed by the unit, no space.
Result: 200rpm
